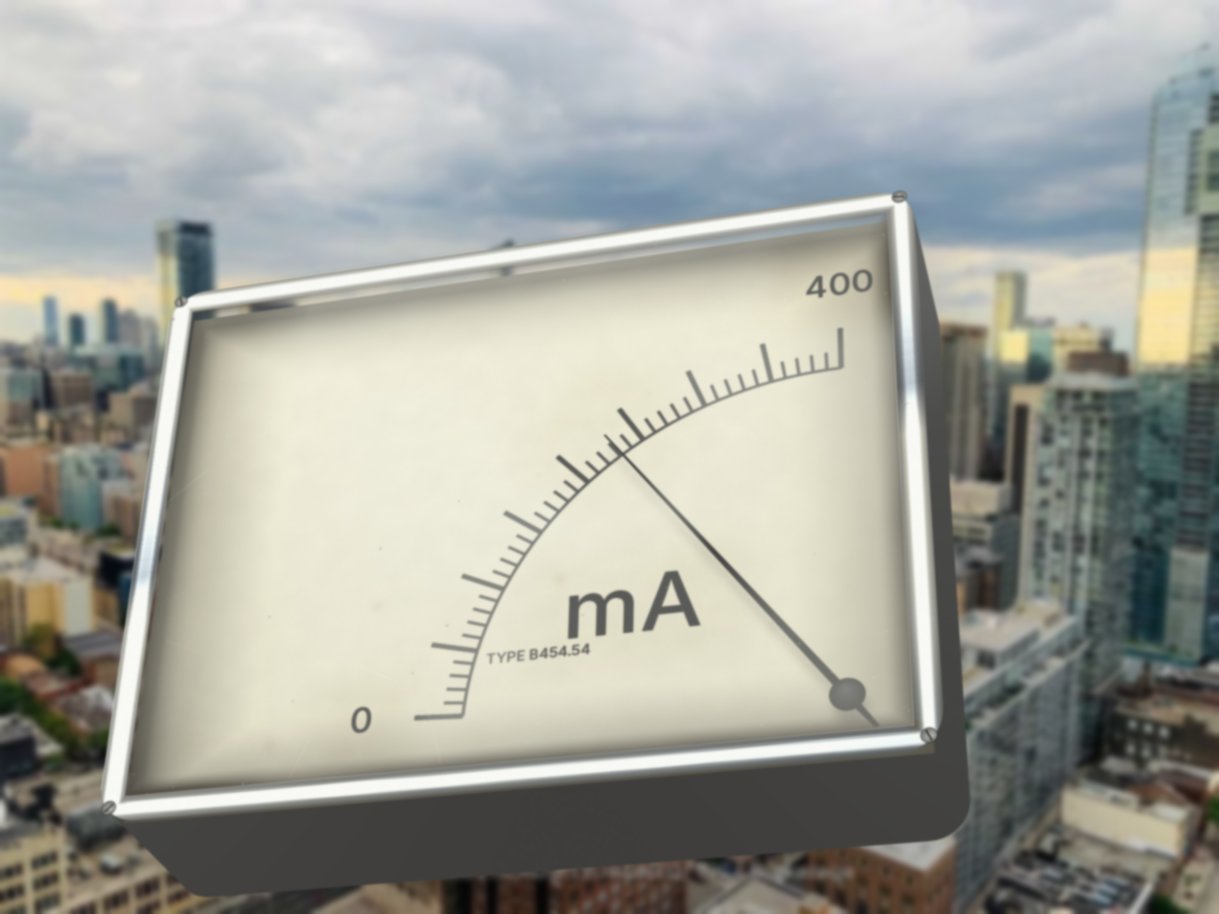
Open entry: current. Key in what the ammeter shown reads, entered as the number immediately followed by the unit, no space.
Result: 230mA
